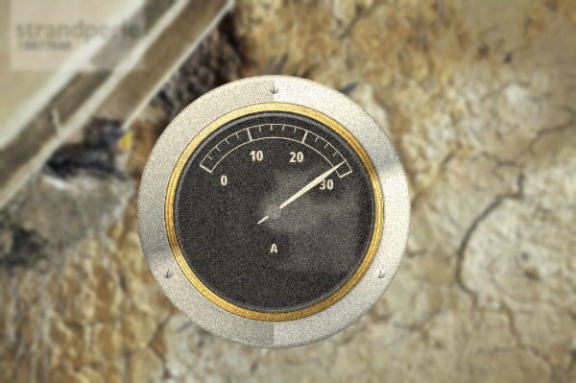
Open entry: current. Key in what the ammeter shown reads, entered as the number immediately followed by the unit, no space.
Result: 28A
